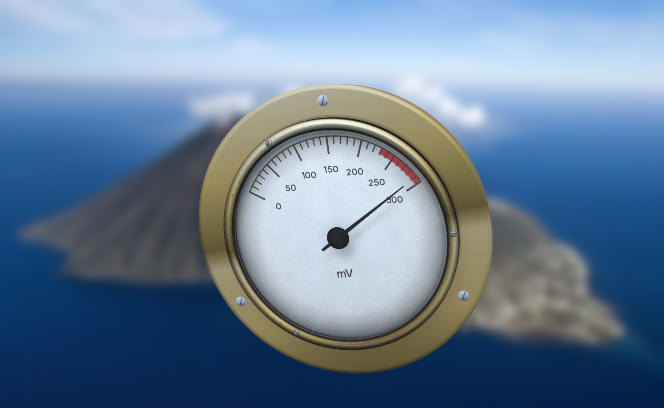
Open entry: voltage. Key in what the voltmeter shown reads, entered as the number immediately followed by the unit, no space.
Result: 290mV
